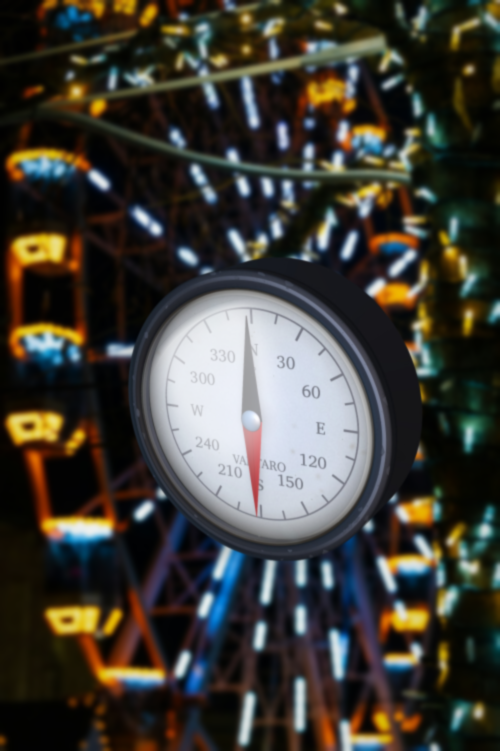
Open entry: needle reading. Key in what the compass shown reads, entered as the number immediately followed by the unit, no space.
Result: 180°
